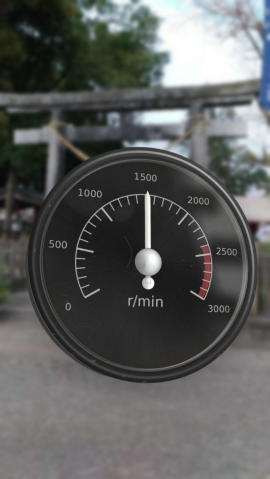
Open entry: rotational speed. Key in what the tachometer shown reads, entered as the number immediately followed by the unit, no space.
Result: 1500rpm
